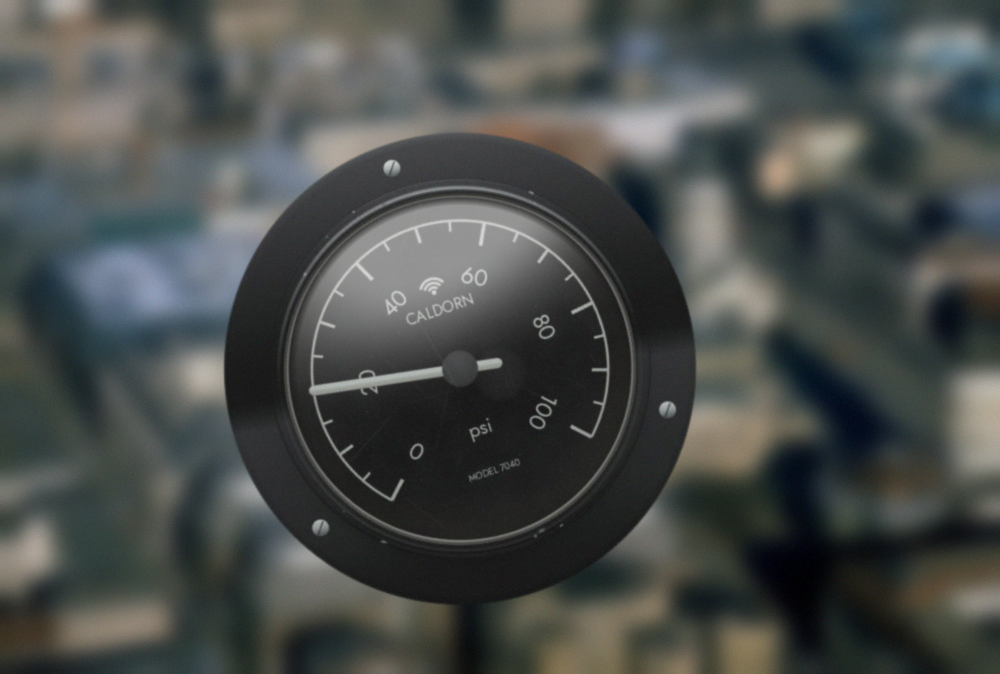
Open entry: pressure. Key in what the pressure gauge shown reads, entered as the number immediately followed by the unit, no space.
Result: 20psi
